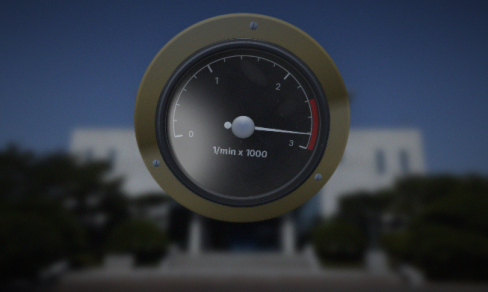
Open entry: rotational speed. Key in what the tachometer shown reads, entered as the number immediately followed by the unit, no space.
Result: 2800rpm
